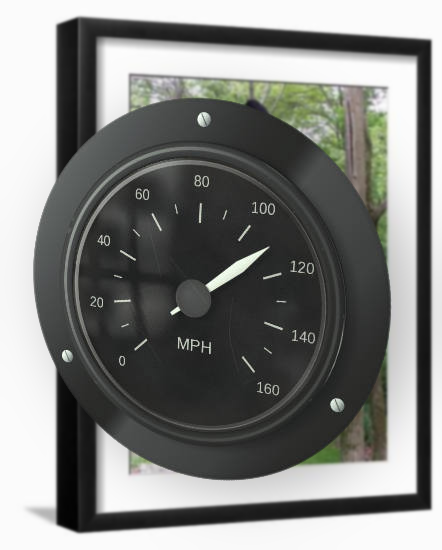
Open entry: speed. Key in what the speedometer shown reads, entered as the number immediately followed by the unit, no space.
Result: 110mph
